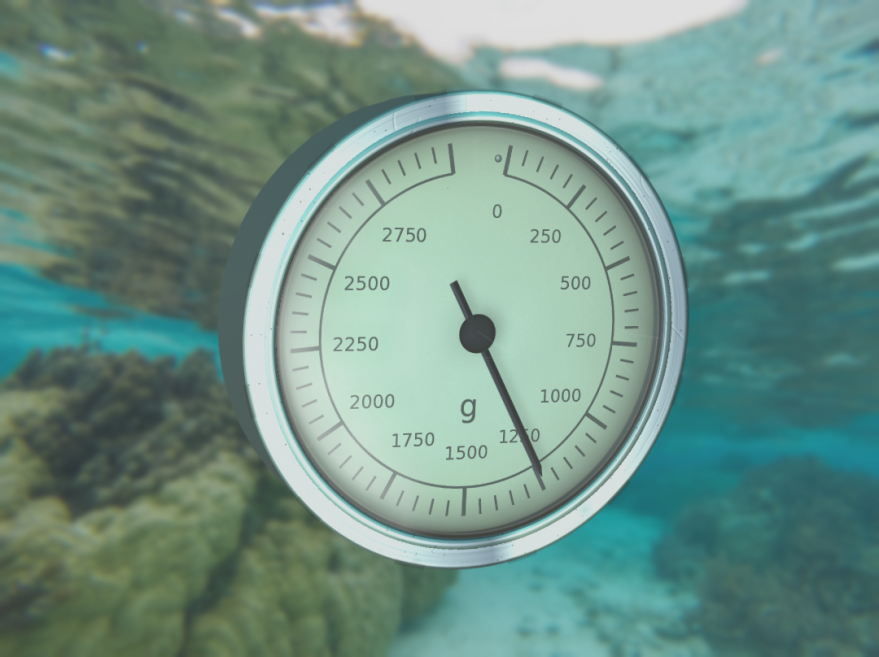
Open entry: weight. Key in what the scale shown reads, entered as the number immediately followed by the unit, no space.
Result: 1250g
